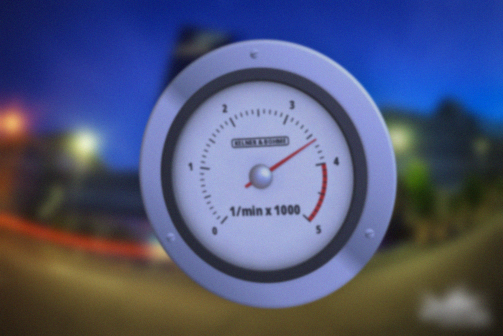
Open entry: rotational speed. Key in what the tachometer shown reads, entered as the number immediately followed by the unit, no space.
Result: 3600rpm
